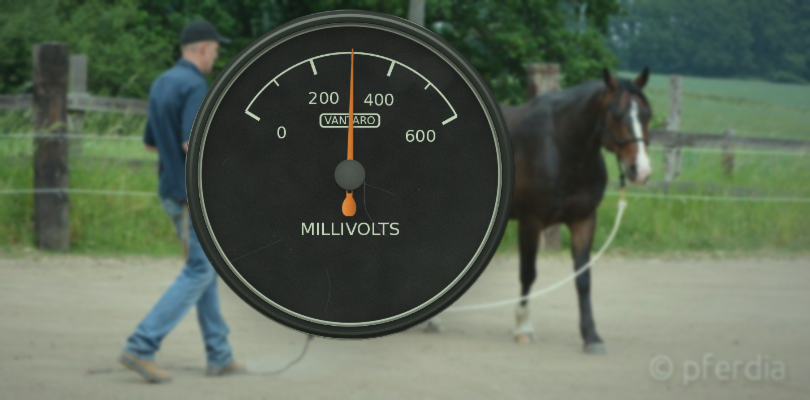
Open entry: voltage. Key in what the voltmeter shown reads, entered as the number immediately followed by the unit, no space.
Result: 300mV
